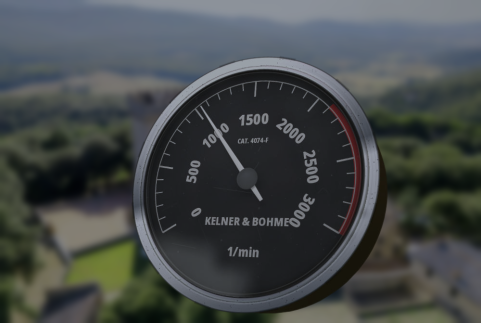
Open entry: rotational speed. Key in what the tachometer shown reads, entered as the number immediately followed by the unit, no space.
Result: 1050rpm
